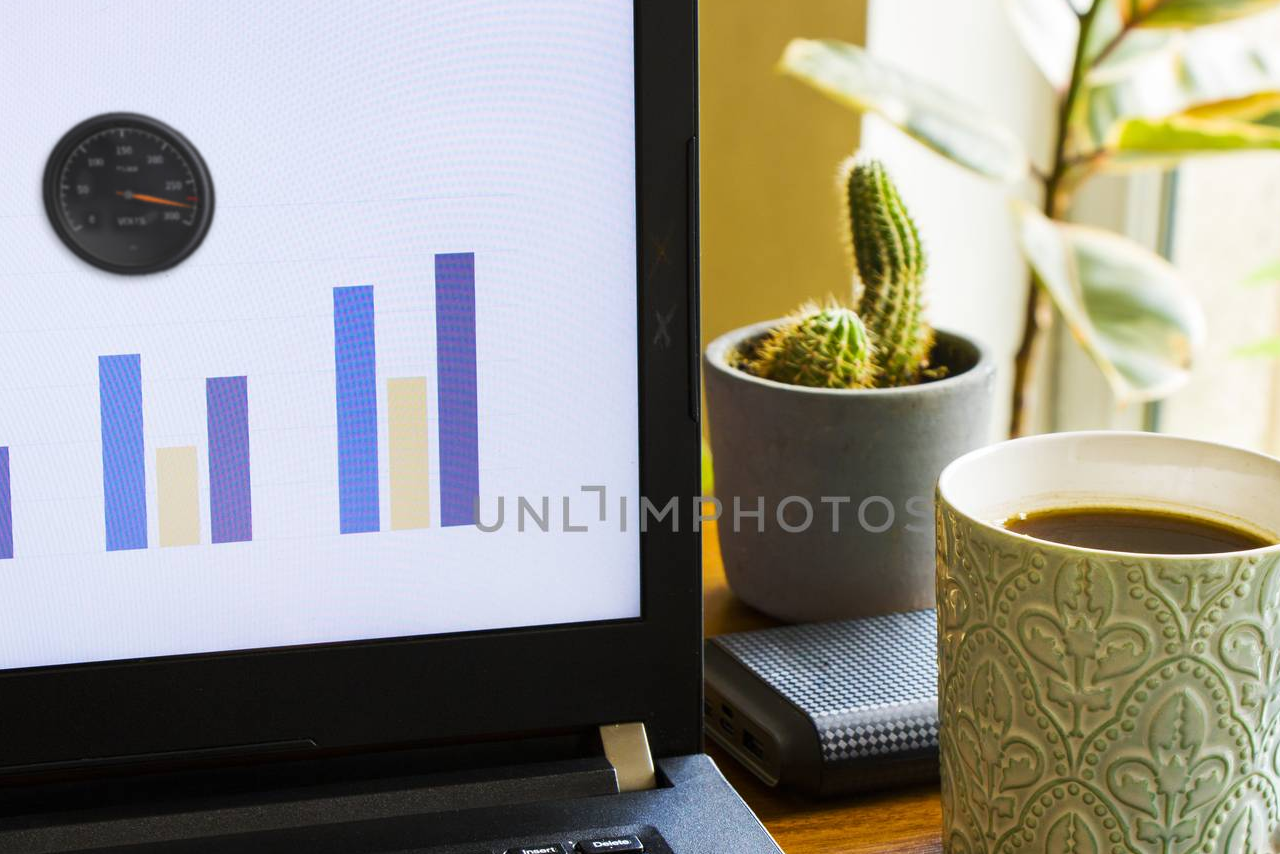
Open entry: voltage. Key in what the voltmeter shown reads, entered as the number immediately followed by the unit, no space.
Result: 280V
